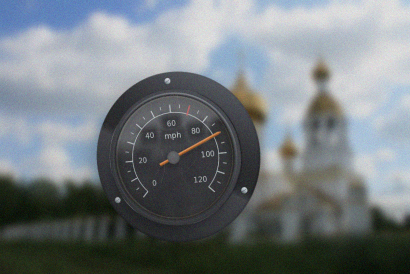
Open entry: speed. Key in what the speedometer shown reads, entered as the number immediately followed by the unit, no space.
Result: 90mph
